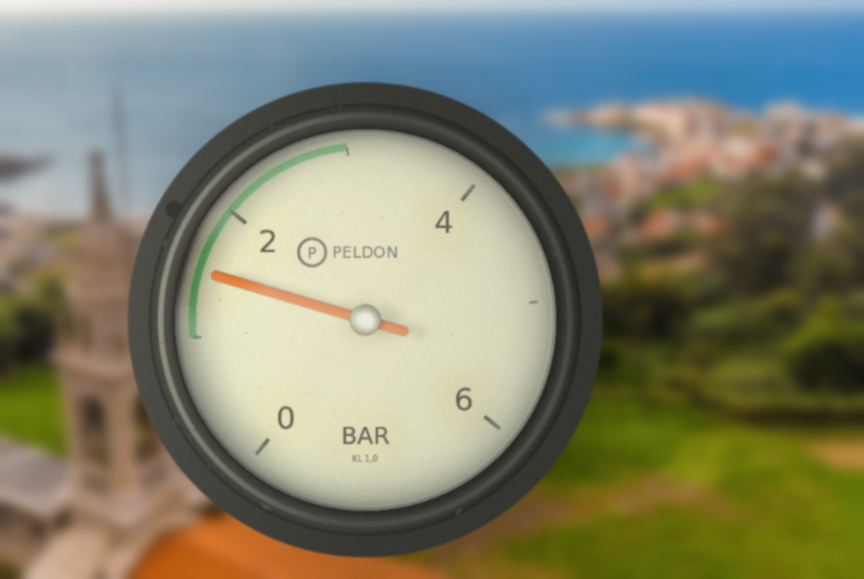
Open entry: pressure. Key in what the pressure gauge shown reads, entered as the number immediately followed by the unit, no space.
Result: 1.5bar
